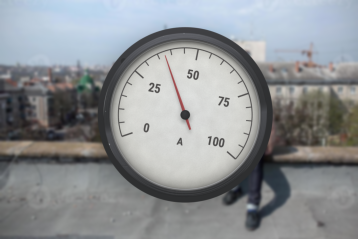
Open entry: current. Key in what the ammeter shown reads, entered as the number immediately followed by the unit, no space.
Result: 37.5A
